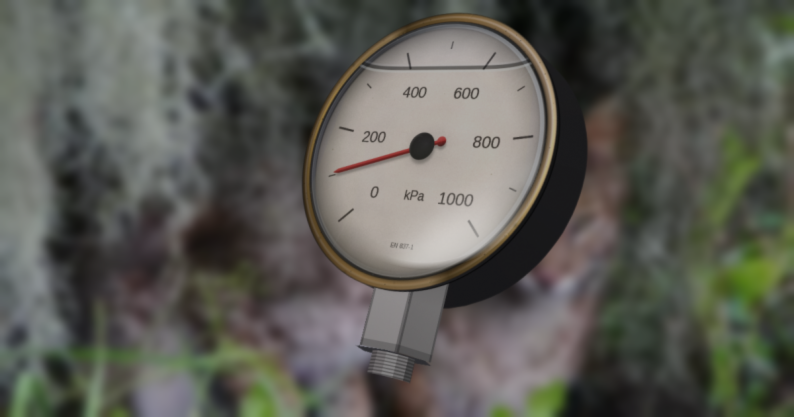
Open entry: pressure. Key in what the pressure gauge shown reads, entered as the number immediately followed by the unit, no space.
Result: 100kPa
